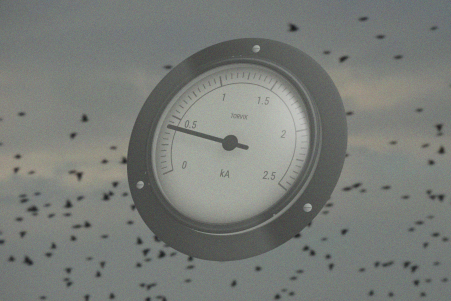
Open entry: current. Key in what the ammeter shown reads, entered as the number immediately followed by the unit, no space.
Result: 0.4kA
